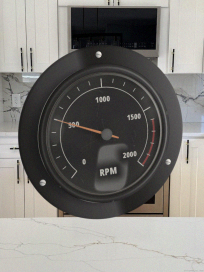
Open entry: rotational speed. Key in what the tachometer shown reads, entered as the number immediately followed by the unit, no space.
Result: 500rpm
